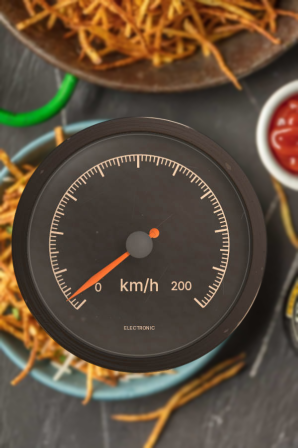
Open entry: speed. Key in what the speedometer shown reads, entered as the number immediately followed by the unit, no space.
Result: 6km/h
